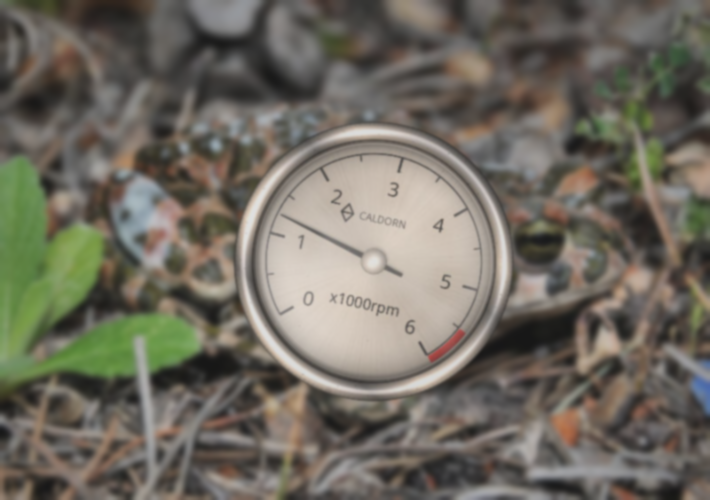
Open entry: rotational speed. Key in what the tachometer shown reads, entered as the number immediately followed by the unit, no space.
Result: 1250rpm
